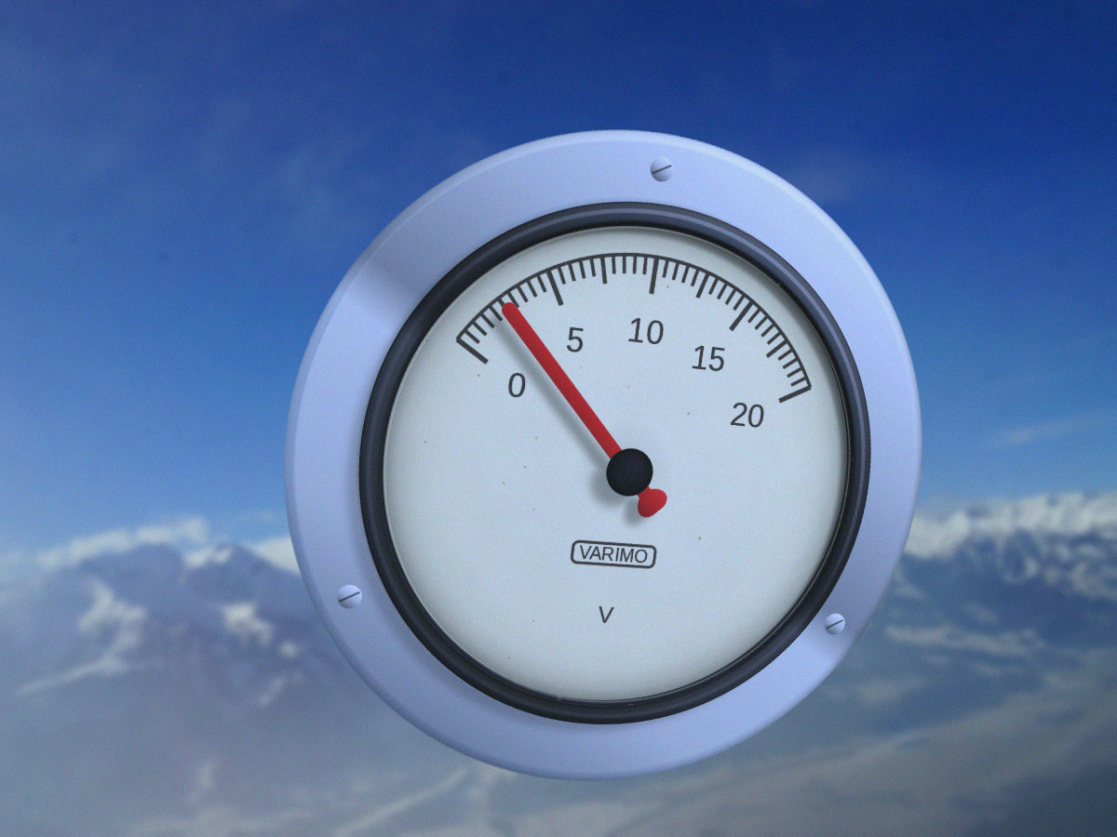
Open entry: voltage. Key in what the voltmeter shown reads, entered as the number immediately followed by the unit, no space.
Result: 2.5V
